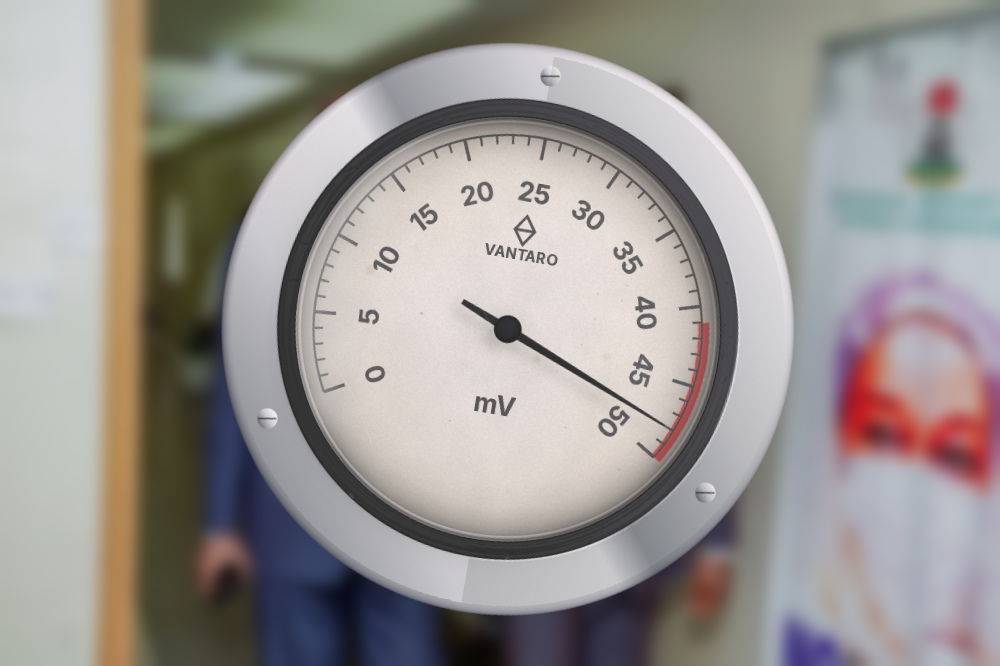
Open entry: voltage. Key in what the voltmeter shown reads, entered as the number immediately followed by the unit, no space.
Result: 48mV
